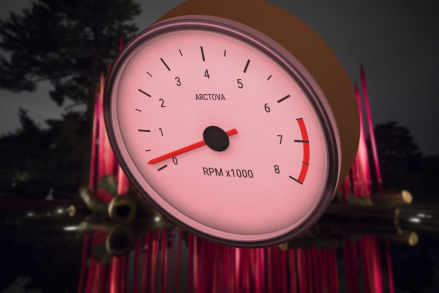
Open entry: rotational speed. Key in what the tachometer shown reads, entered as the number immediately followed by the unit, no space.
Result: 250rpm
